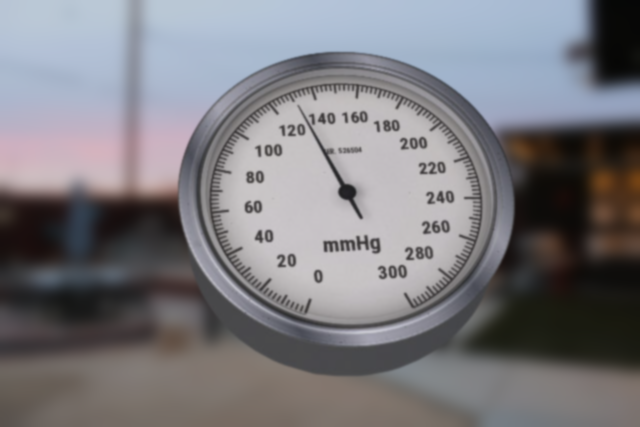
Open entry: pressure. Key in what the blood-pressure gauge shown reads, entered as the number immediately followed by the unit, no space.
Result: 130mmHg
